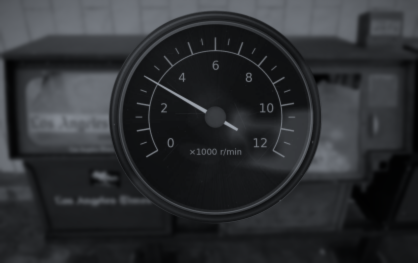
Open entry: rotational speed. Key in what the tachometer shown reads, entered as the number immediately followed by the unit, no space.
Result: 3000rpm
